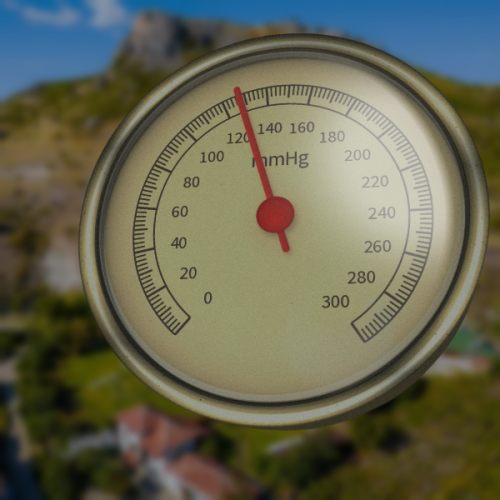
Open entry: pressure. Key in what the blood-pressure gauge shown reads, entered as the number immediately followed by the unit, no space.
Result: 128mmHg
